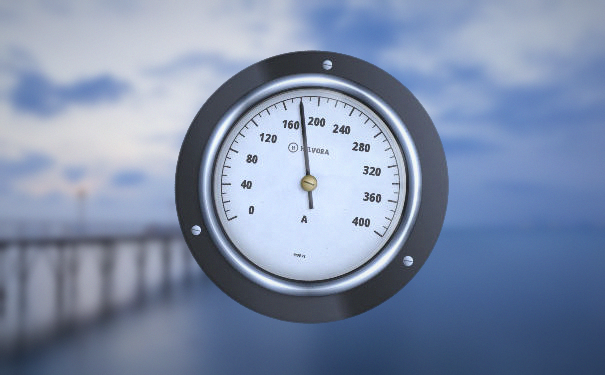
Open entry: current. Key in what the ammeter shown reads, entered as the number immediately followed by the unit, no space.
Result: 180A
